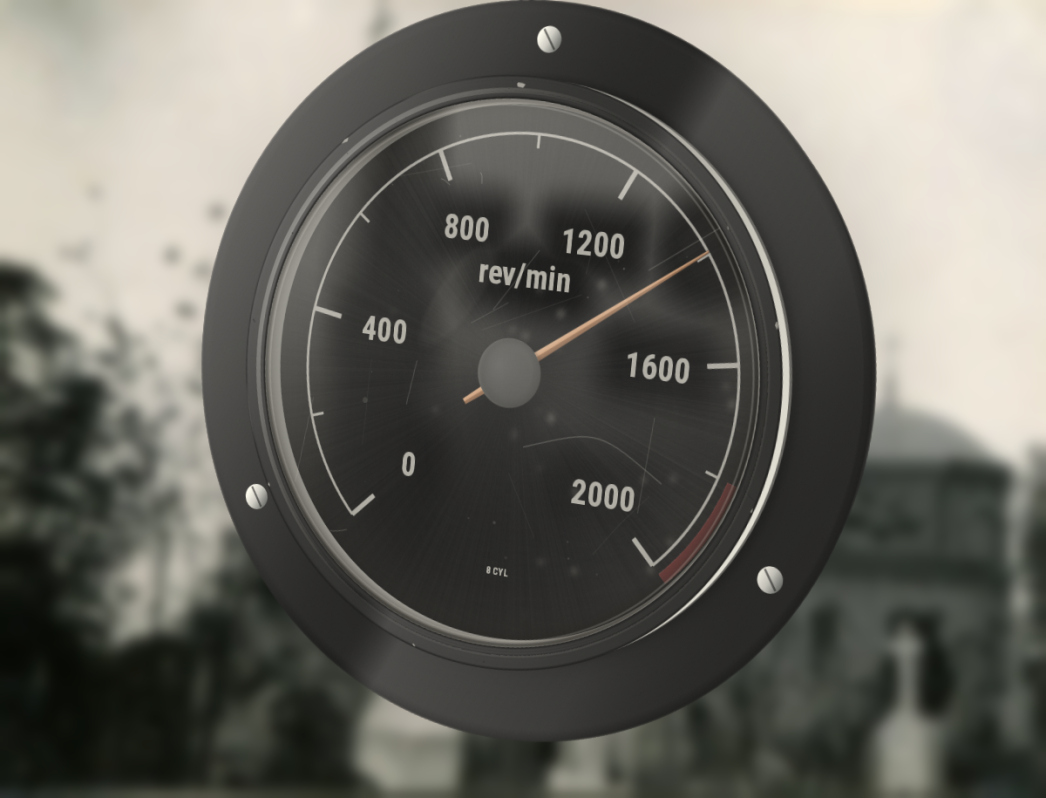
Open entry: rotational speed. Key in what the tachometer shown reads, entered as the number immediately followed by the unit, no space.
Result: 1400rpm
